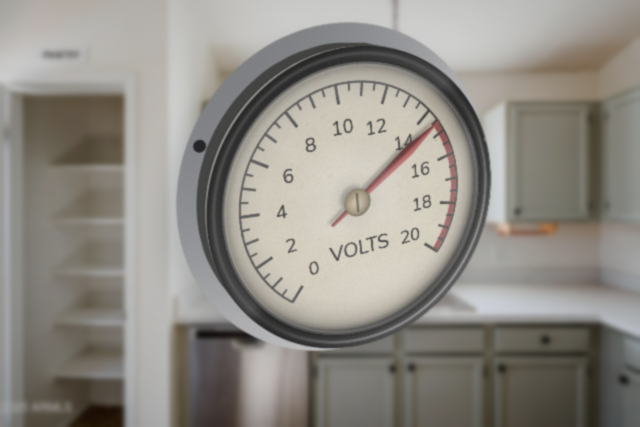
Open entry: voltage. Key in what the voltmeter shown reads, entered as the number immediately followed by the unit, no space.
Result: 14.5V
